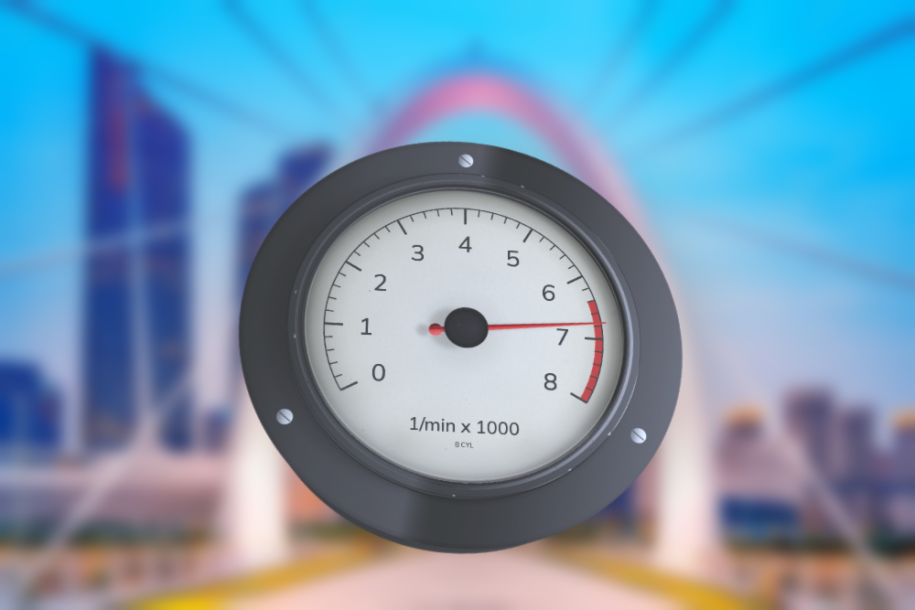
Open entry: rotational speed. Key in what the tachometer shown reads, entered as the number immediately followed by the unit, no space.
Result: 6800rpm
